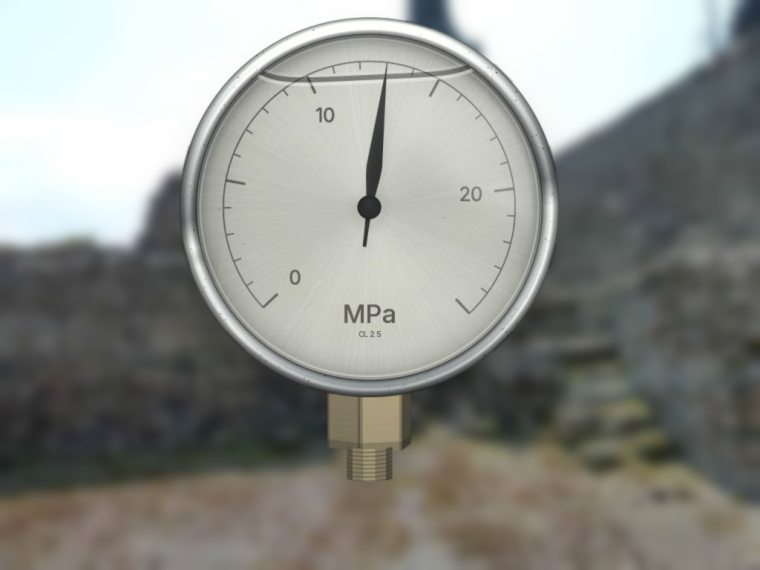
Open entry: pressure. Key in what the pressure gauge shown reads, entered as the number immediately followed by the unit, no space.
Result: 13MPa
